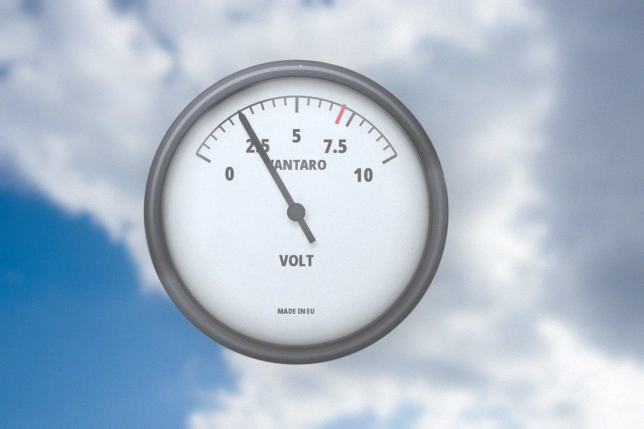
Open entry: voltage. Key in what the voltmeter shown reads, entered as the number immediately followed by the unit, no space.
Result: 2.5V
